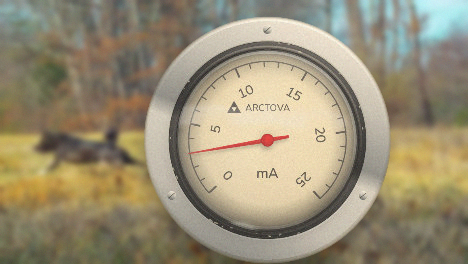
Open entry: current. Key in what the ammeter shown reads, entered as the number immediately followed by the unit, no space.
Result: 3mA
